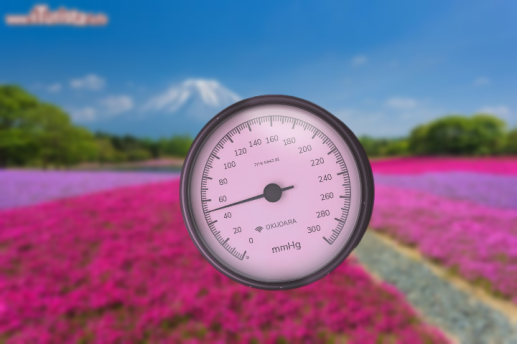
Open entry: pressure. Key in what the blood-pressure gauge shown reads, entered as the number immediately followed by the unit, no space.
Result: 50mmHg
